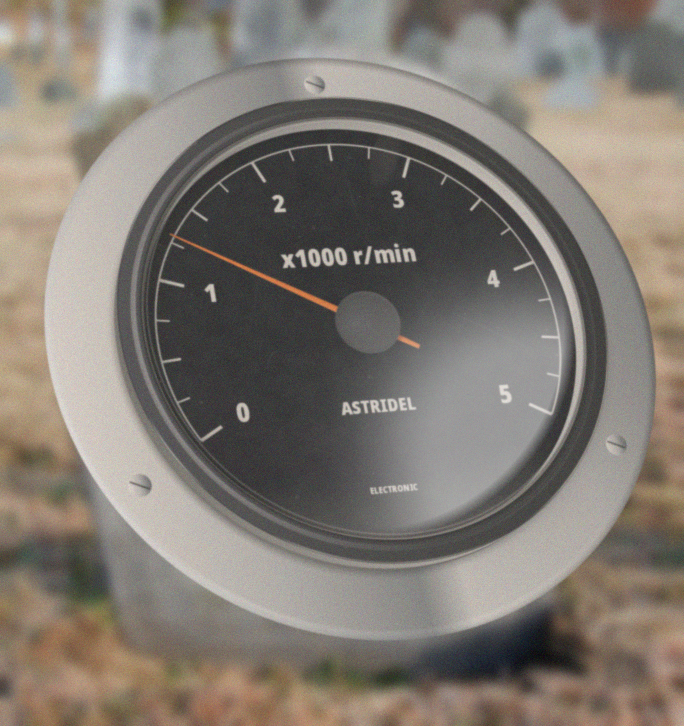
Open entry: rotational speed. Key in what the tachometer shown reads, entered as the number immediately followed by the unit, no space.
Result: 1250rpm
